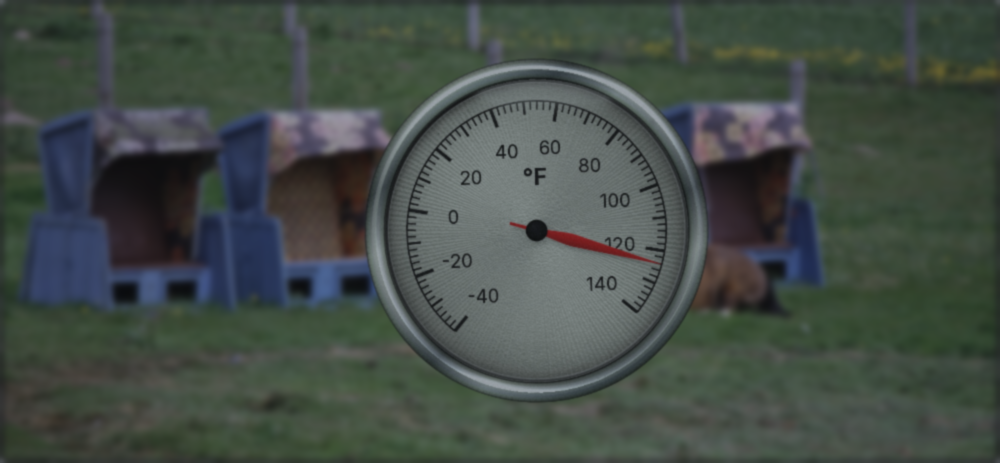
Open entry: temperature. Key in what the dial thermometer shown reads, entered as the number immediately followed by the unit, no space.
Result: 124°F
